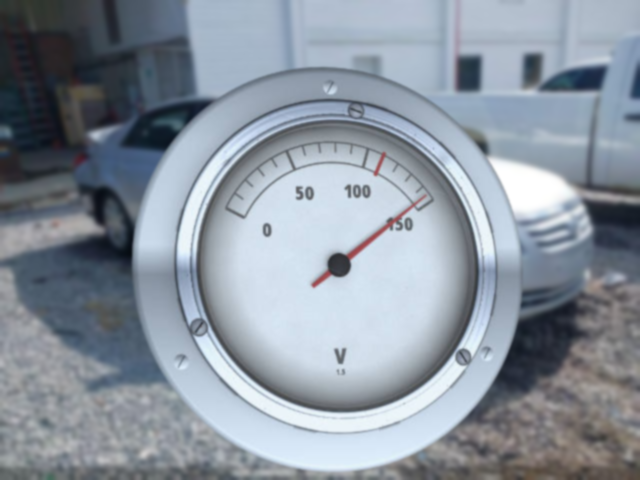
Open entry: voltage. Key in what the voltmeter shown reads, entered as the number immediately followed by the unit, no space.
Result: 145V
